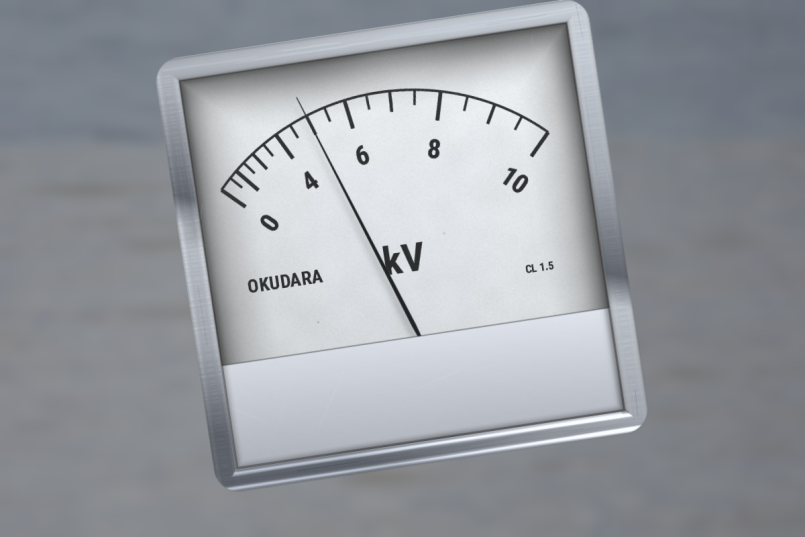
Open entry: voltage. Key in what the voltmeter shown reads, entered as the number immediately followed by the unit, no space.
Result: 5kV
